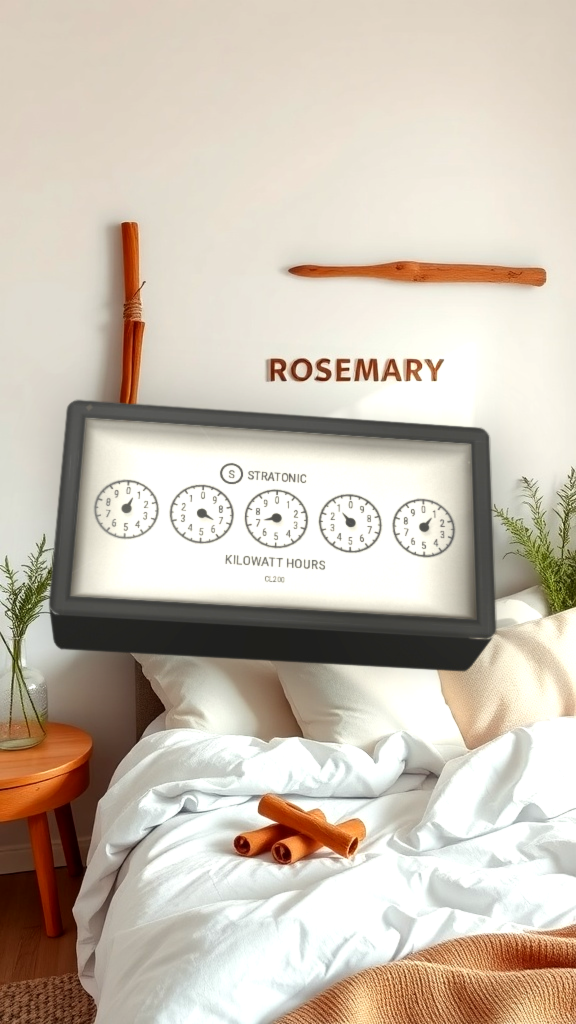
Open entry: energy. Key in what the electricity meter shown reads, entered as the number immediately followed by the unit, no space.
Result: 6711kWh
